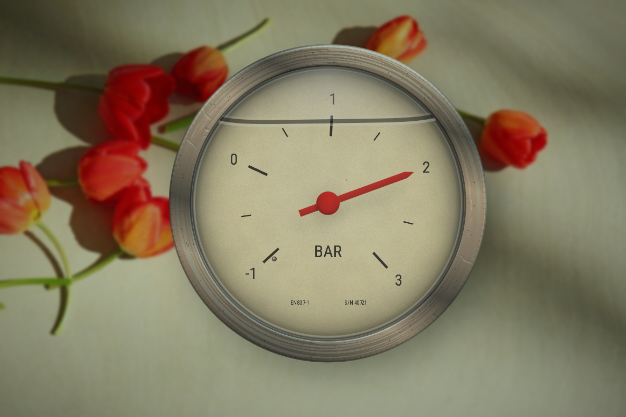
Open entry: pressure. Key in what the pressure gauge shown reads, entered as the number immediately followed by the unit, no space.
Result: 2bar
